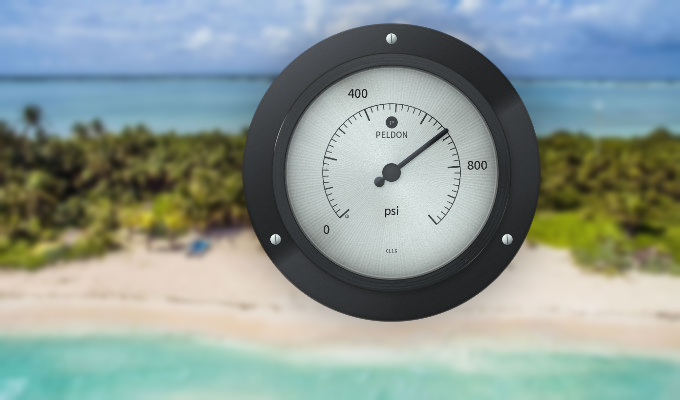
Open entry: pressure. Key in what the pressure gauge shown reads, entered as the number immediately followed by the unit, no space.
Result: 680psi
